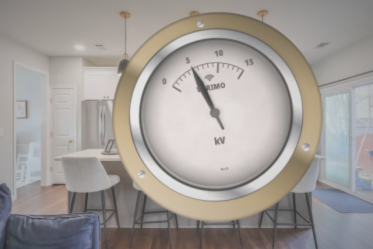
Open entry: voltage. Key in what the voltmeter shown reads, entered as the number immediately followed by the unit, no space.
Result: 5kV
